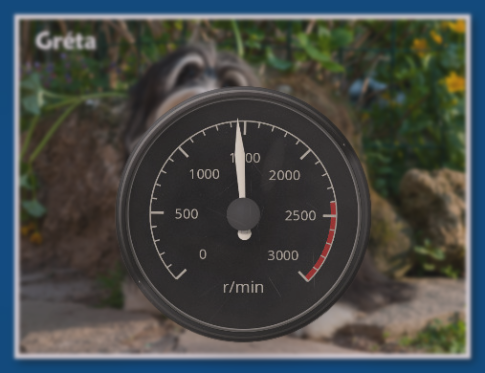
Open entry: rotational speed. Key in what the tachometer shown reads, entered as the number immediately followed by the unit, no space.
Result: 1450rpm
